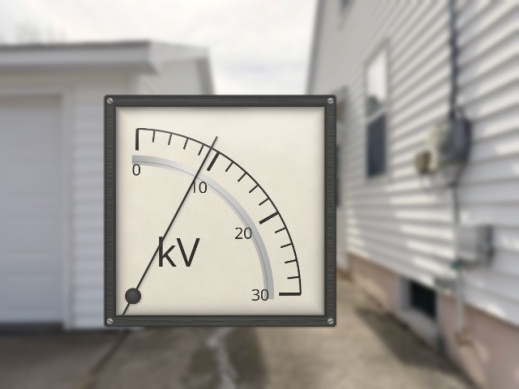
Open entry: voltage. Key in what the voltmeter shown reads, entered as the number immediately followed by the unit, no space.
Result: 9kV
